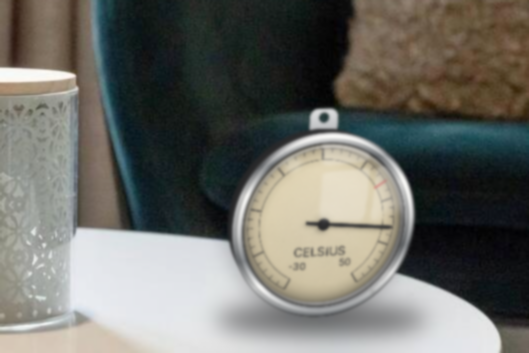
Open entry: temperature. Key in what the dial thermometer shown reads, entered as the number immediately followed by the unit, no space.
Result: 36°C
